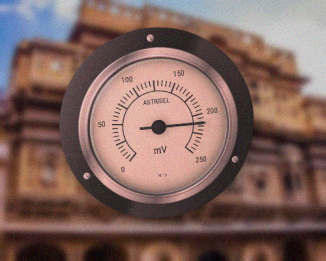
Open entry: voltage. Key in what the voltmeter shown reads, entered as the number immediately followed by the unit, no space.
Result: 210mV
